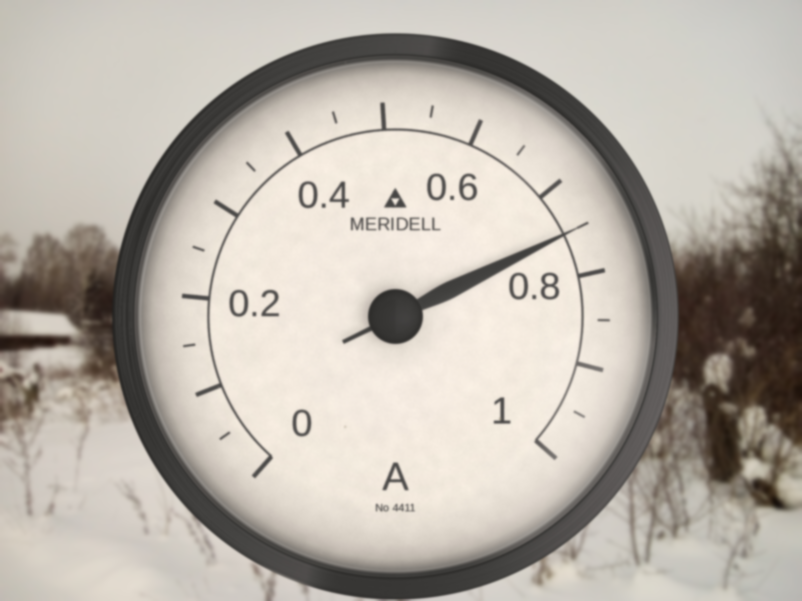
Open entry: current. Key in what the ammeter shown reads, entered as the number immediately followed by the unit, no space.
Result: 0.75A
